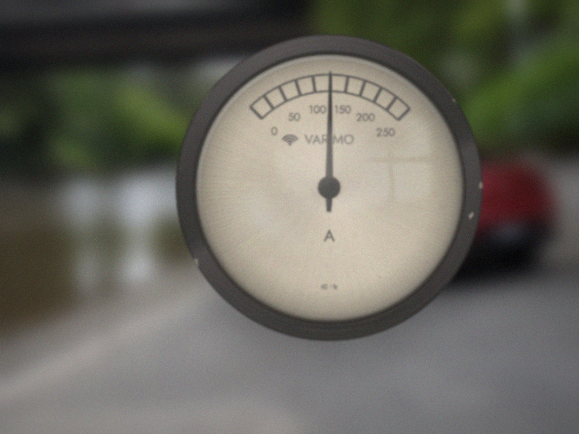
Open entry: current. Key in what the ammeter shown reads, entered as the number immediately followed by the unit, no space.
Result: 125A
